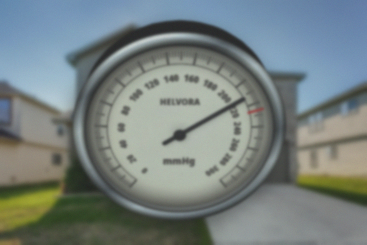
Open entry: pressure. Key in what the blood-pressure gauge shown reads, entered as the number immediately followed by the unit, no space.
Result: 210mmHg
